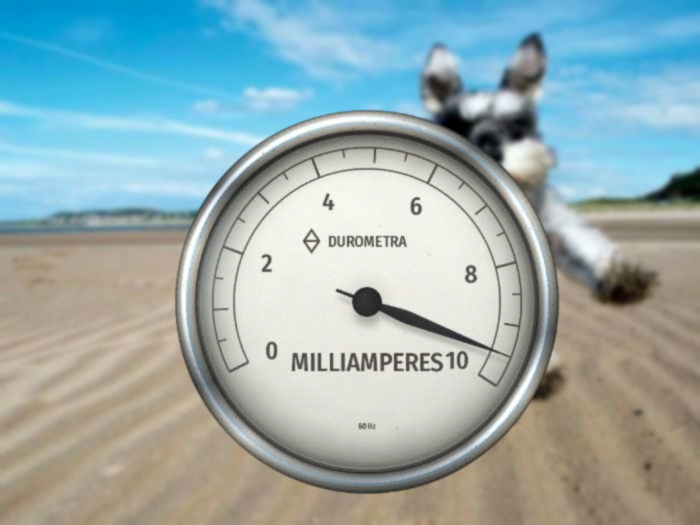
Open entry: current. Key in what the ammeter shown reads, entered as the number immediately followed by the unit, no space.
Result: 9.5mA
